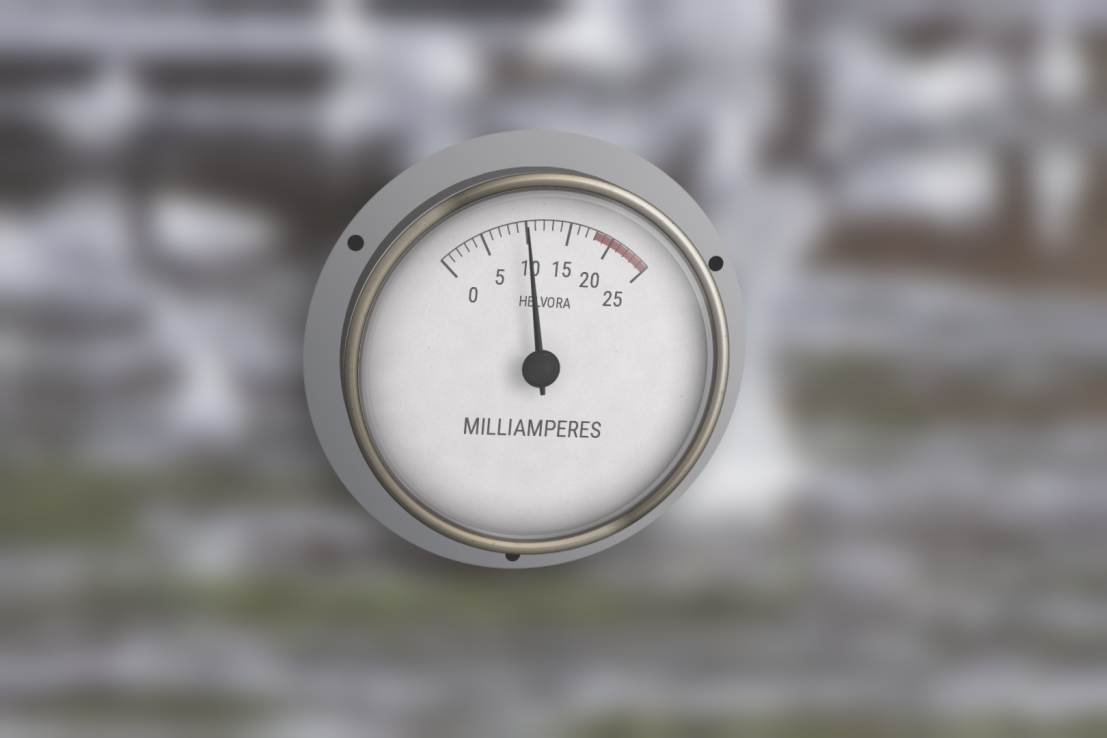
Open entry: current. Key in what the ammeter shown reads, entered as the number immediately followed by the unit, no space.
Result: 10mA
